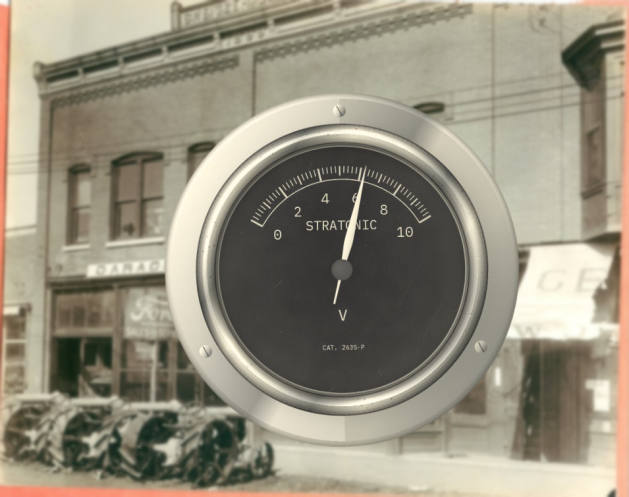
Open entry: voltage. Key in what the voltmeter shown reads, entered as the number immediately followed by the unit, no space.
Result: 6.2V
